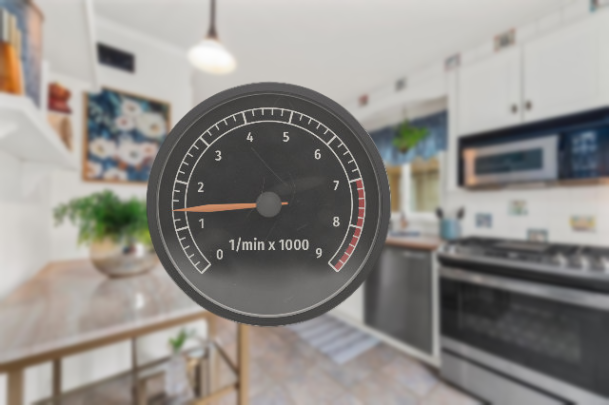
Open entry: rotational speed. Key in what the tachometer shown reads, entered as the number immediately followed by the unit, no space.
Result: 1400rpm
